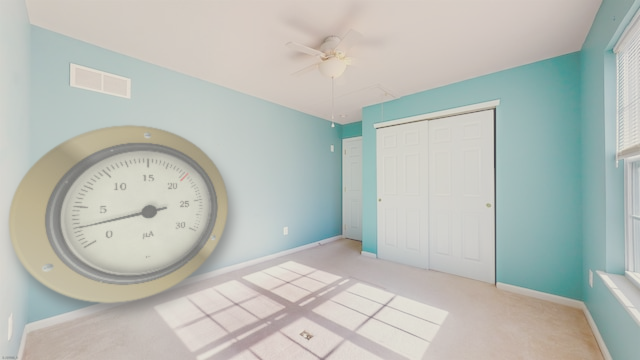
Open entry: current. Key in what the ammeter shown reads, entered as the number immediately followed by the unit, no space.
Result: 2.5µA
